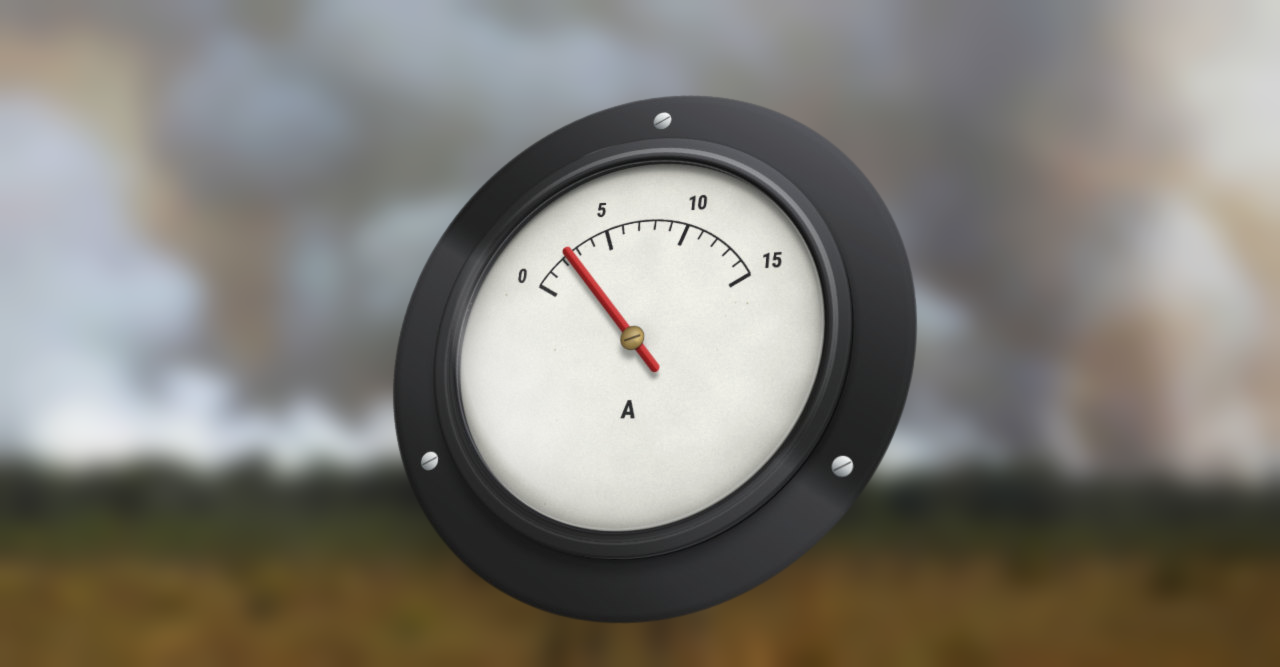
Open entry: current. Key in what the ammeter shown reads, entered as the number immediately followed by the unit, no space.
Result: 2.5A
